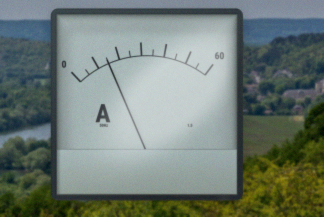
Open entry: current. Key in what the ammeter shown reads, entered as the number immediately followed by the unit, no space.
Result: 15A
